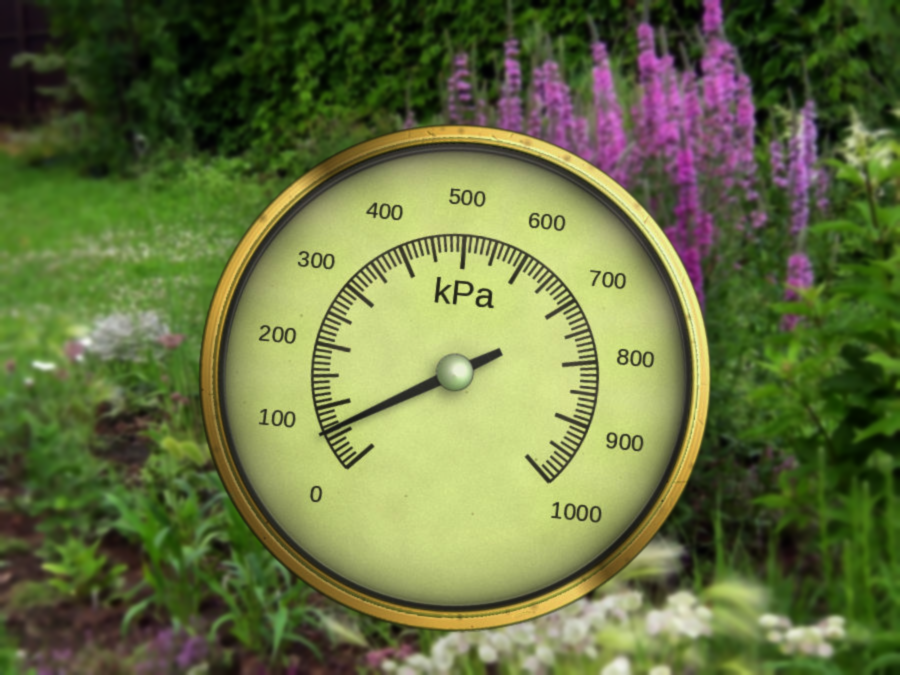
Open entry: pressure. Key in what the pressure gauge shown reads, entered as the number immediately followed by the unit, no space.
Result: 60kPa
